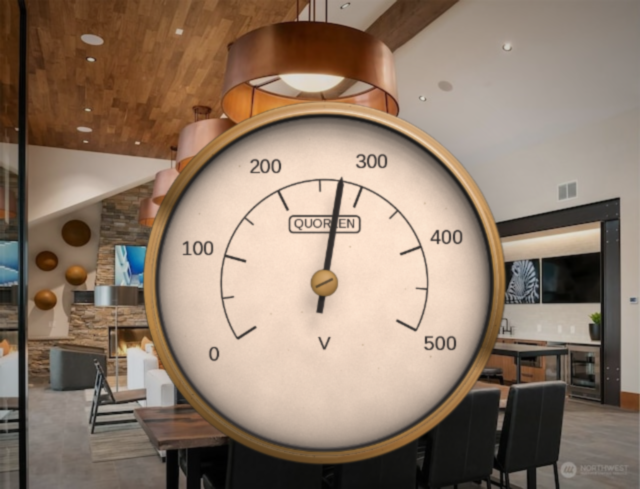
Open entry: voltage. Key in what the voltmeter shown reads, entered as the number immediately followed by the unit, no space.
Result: 275V
